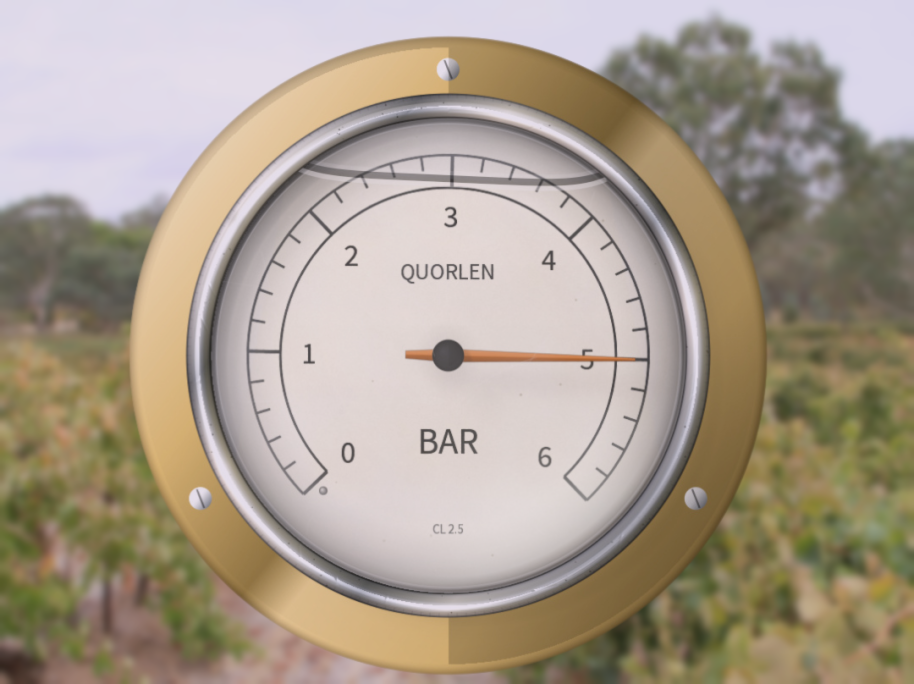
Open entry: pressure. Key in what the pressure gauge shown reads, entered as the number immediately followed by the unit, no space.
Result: 5bar
